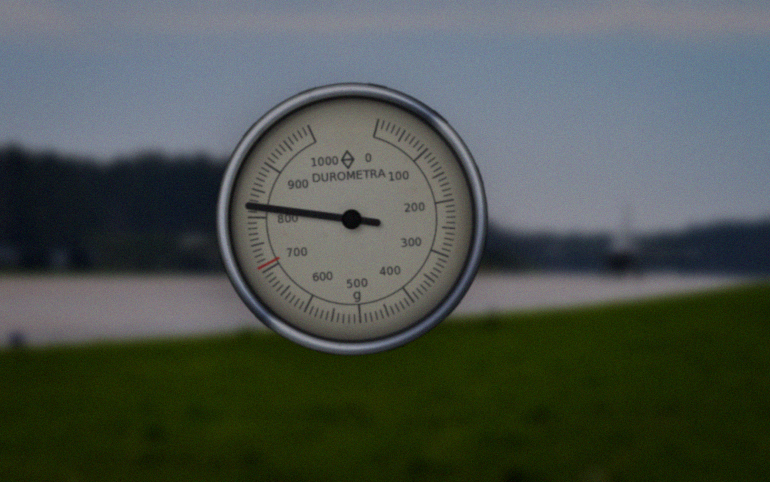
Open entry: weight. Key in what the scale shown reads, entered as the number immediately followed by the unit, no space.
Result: 820g
